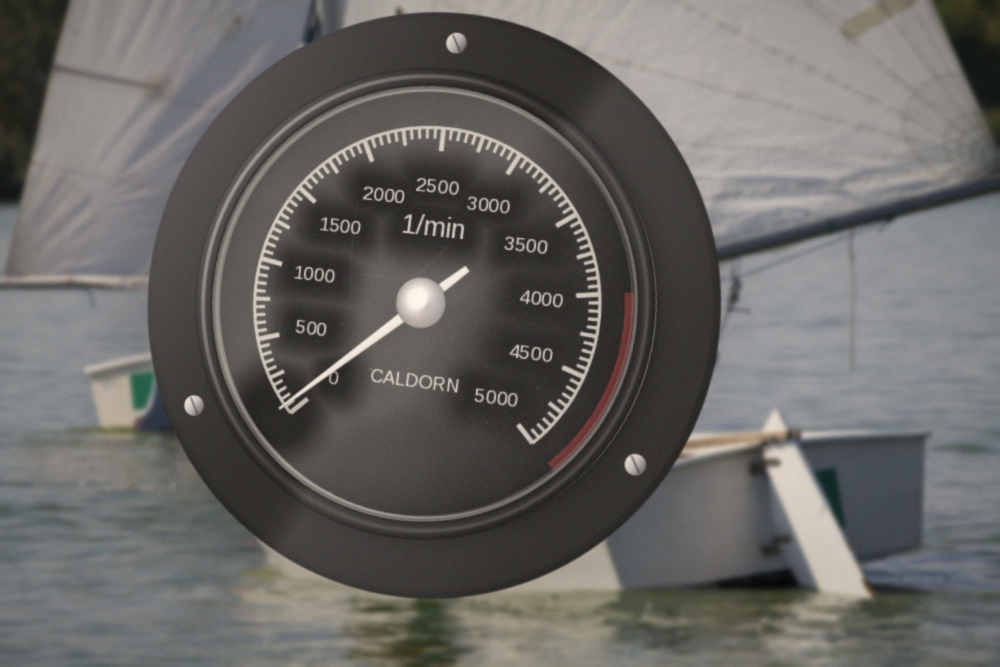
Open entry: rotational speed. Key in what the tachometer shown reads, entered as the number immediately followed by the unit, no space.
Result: 50rpm
